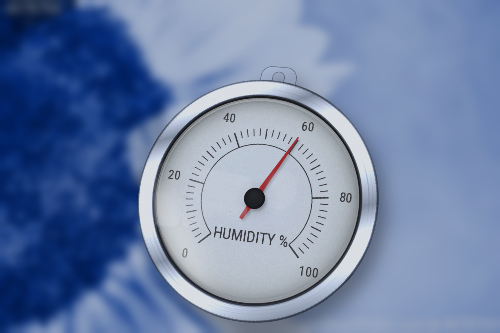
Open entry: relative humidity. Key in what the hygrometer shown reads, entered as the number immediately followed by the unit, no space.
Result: 60%
